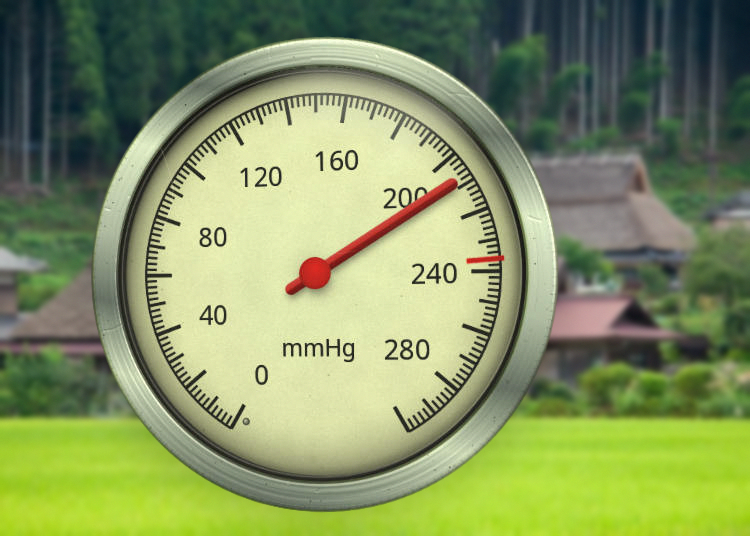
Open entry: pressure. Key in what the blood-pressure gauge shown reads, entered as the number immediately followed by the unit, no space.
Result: 208mmHg
